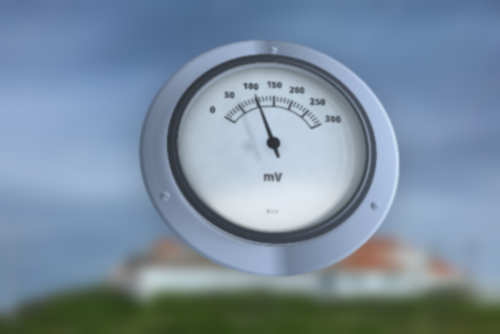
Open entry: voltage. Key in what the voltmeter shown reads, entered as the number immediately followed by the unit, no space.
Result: 100mV
